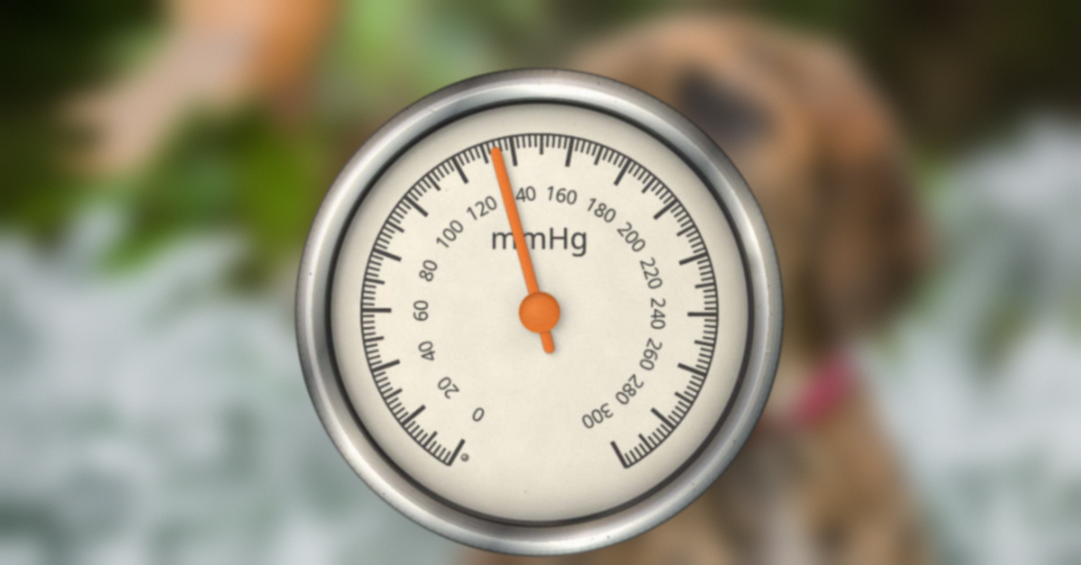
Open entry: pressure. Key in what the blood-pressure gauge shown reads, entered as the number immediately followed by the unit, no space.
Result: 134mmHg
